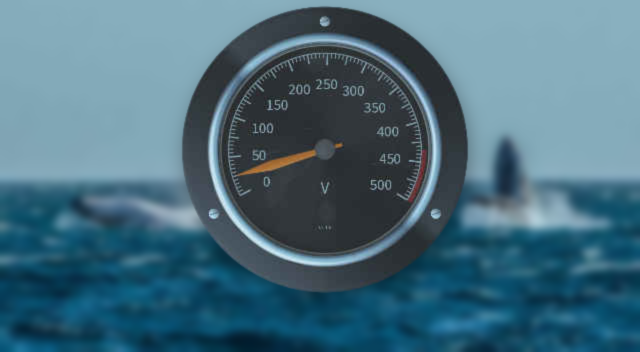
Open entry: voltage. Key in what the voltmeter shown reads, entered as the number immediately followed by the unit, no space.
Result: 25V
